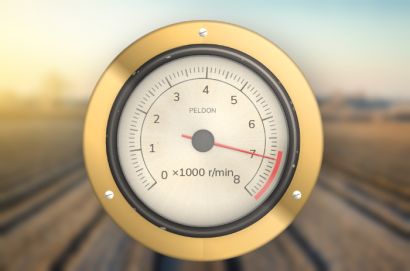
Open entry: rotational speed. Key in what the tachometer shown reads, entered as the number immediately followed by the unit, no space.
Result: 7000rpm
